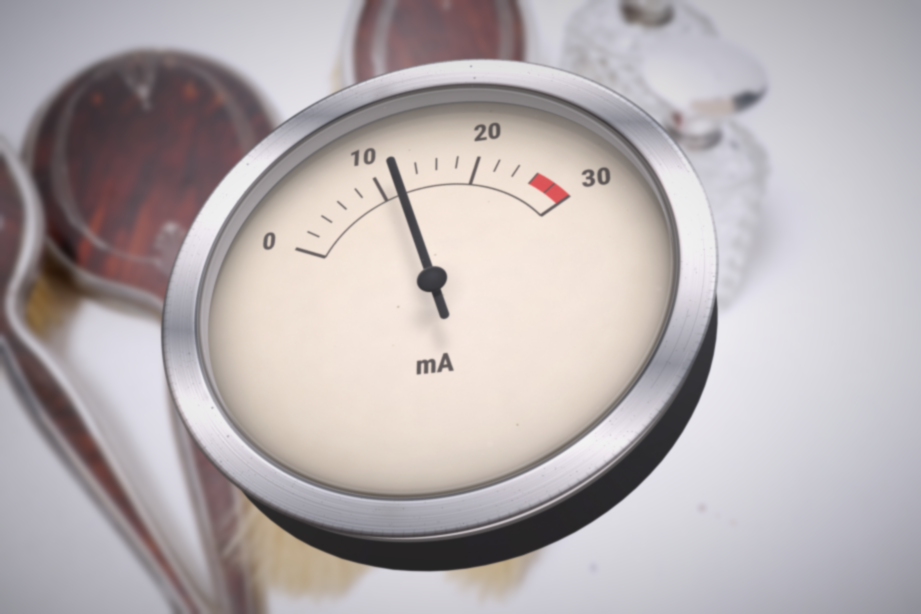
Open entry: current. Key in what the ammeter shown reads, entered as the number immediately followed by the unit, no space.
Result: 12mA
